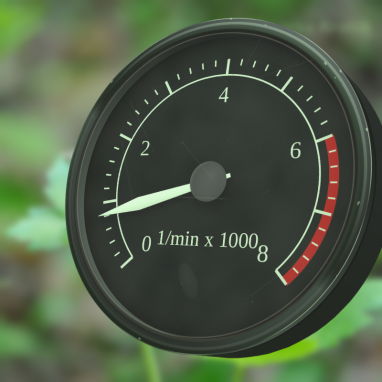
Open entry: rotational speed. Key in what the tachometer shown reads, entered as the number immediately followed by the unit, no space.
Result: 800rpm
